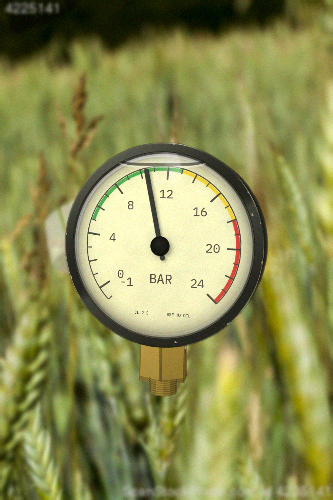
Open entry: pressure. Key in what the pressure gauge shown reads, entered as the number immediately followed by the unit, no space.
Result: 10.5bar
